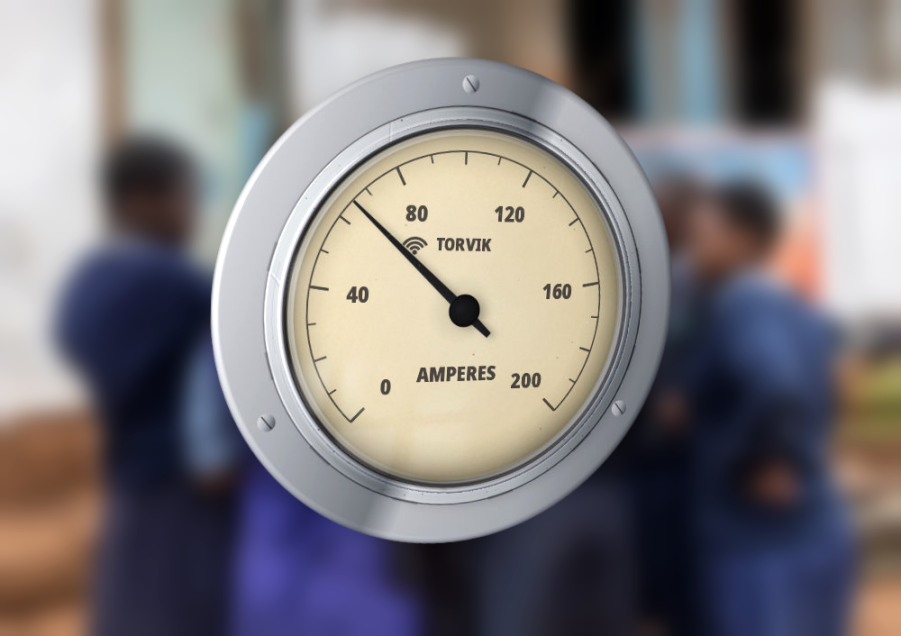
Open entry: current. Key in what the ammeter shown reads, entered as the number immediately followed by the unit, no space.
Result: 65A
